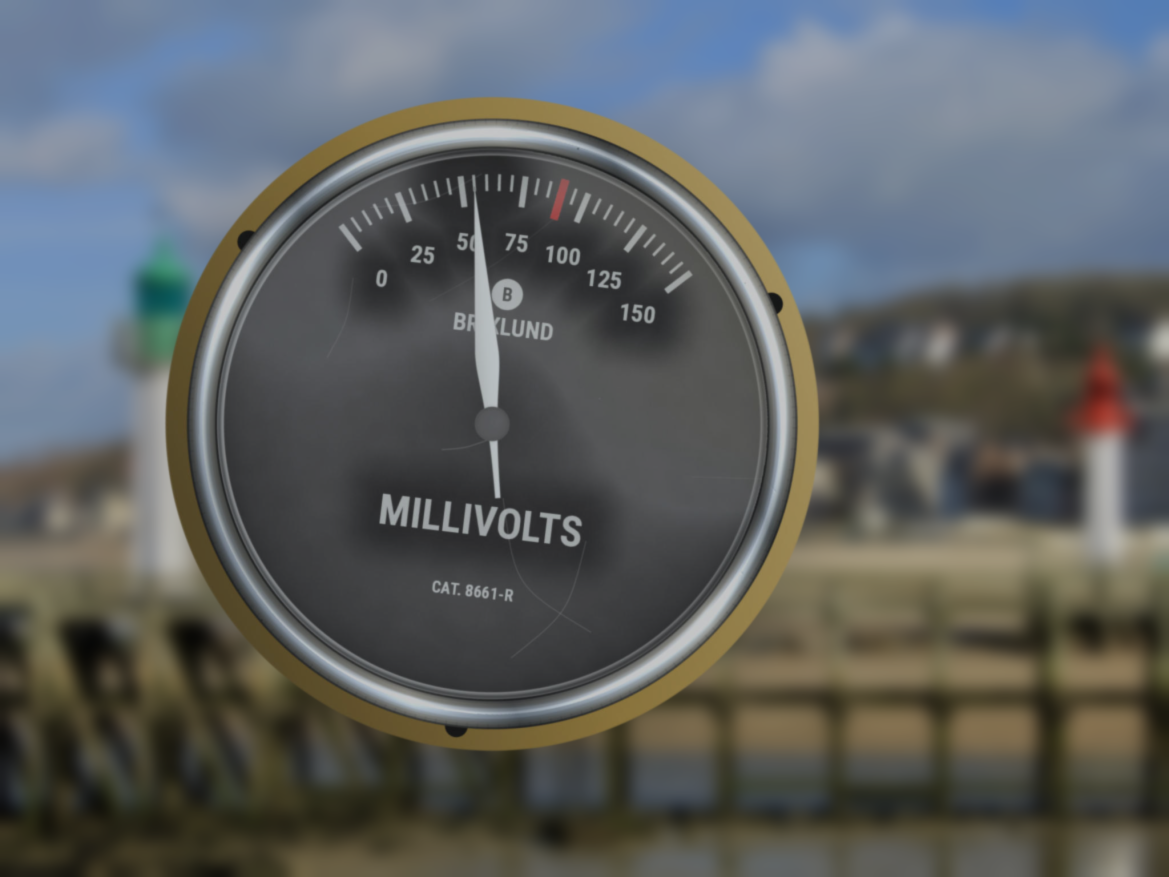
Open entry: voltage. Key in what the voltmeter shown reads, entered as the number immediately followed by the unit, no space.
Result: 55mV
